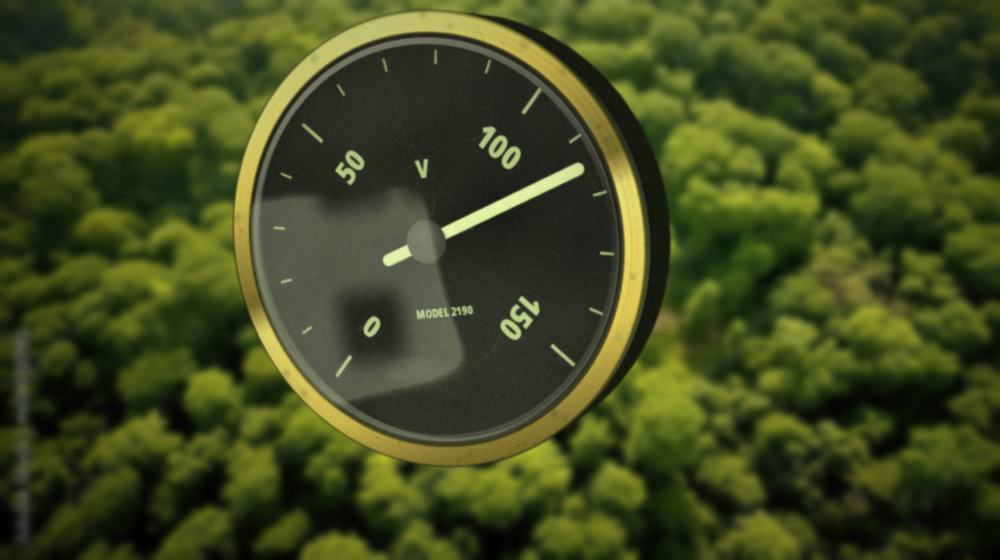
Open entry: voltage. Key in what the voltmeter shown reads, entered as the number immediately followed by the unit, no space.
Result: 115V
